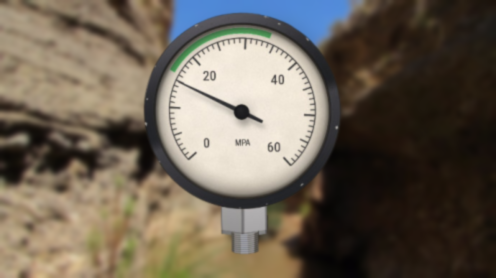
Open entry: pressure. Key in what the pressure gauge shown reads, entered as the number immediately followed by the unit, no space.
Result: 15MPa
